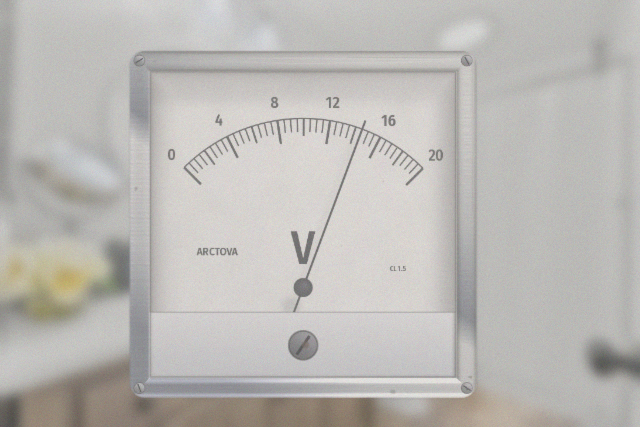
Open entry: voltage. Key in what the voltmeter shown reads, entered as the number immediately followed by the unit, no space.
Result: 14.5V
